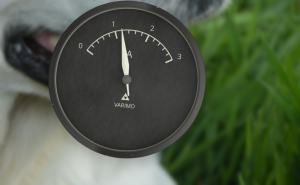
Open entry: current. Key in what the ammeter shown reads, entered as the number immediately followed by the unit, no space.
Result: 1.2A
